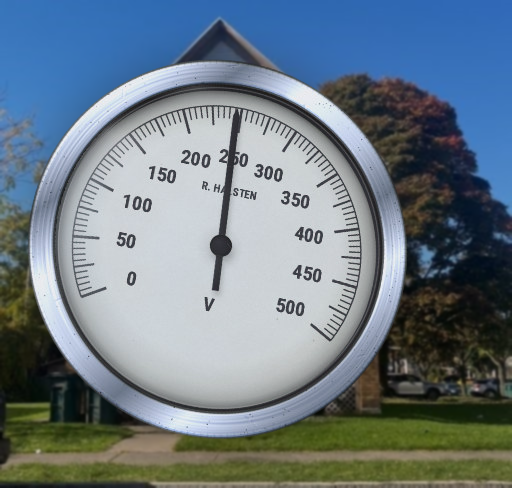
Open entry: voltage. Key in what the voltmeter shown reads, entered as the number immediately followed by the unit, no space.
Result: 245V
